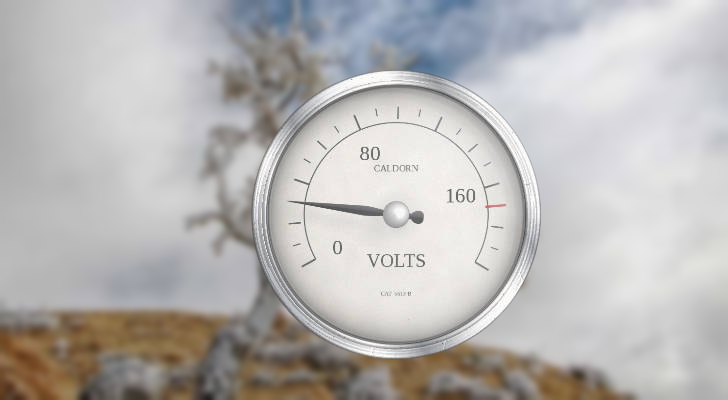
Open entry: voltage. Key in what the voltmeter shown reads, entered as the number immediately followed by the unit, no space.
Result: 30V
